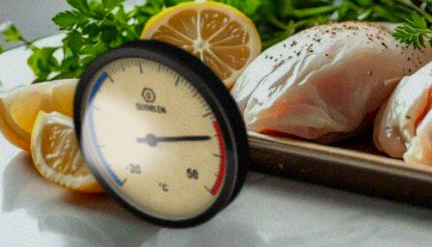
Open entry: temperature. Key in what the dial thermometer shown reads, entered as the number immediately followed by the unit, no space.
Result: 35°C
